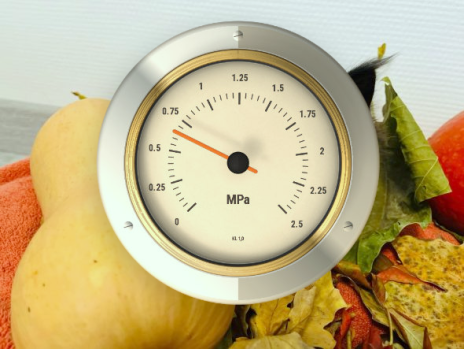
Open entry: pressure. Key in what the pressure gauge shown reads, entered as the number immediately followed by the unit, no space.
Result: 0.65MPa
